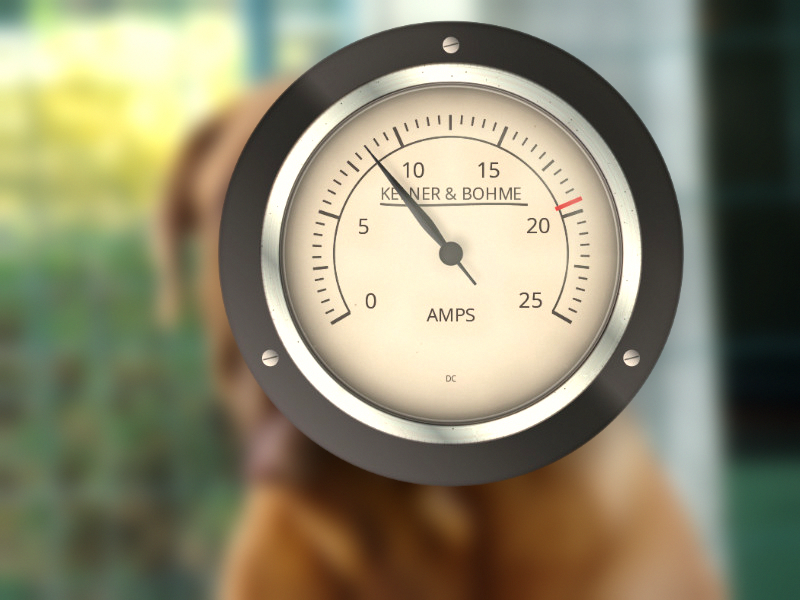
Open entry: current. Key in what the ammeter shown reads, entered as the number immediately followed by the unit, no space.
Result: 8.5A
